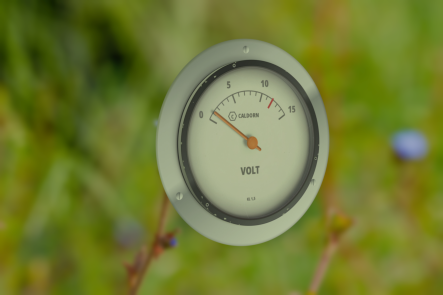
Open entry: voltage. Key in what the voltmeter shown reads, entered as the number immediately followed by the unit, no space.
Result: 1V
